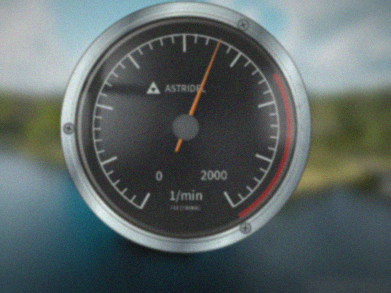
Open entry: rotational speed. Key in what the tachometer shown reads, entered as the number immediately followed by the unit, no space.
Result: 1150rpm
